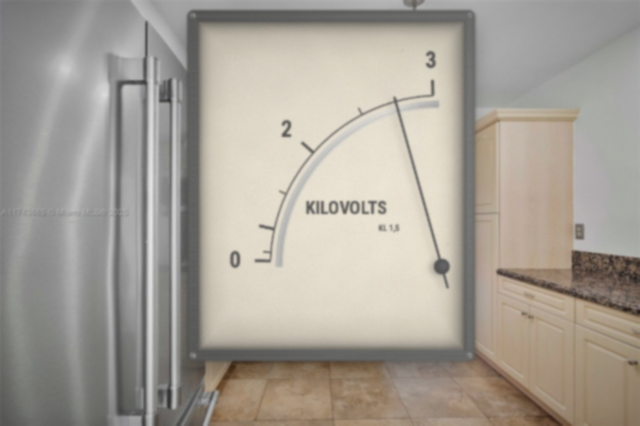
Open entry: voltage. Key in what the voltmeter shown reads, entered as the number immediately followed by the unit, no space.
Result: 2.75kV
